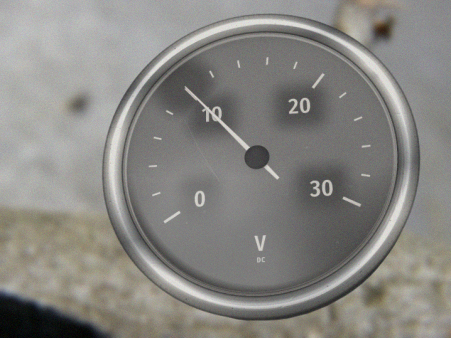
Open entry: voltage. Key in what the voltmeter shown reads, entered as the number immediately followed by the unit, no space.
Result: 10V
